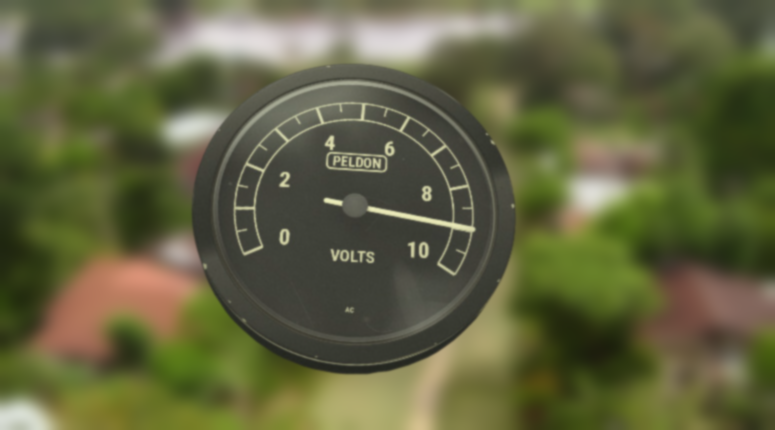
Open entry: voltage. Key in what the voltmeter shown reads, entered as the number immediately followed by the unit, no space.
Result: 9V
